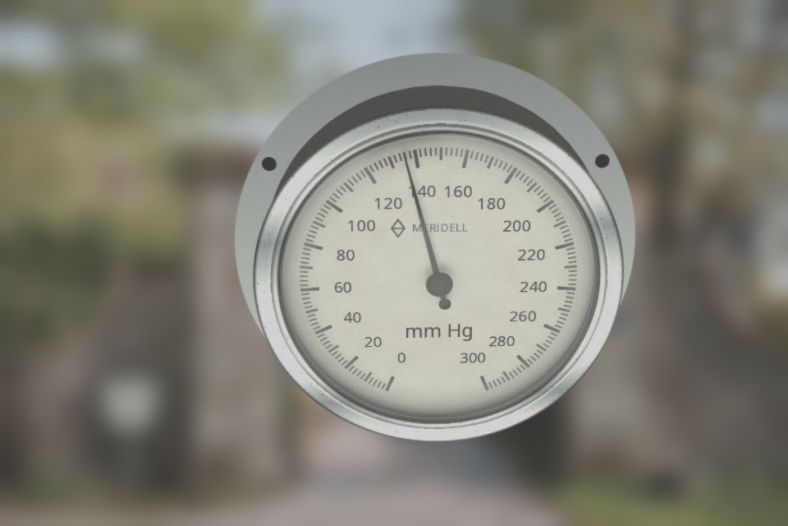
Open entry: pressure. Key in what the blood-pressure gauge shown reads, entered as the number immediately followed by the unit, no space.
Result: 136mmHg
